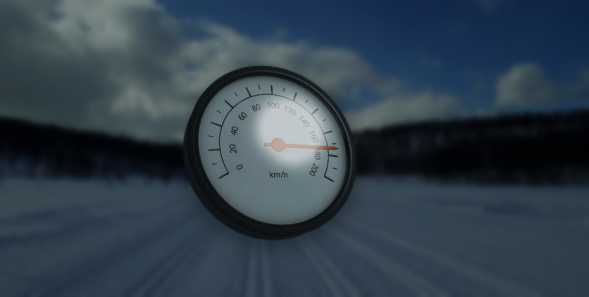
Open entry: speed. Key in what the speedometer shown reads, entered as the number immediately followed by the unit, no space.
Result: 175km/h
